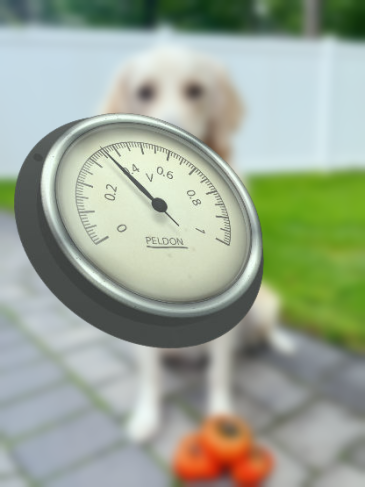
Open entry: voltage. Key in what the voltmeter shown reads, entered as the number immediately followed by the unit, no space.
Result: 0.35V
